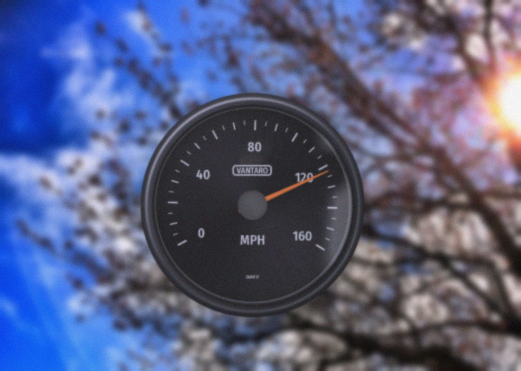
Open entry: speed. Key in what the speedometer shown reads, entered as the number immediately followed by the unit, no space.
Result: 122.5mph
